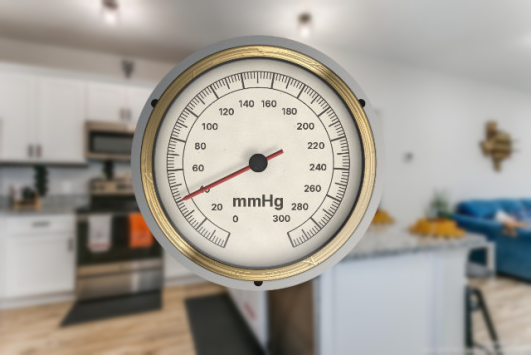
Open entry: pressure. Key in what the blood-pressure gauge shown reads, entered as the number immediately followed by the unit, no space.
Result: 40mmHg
